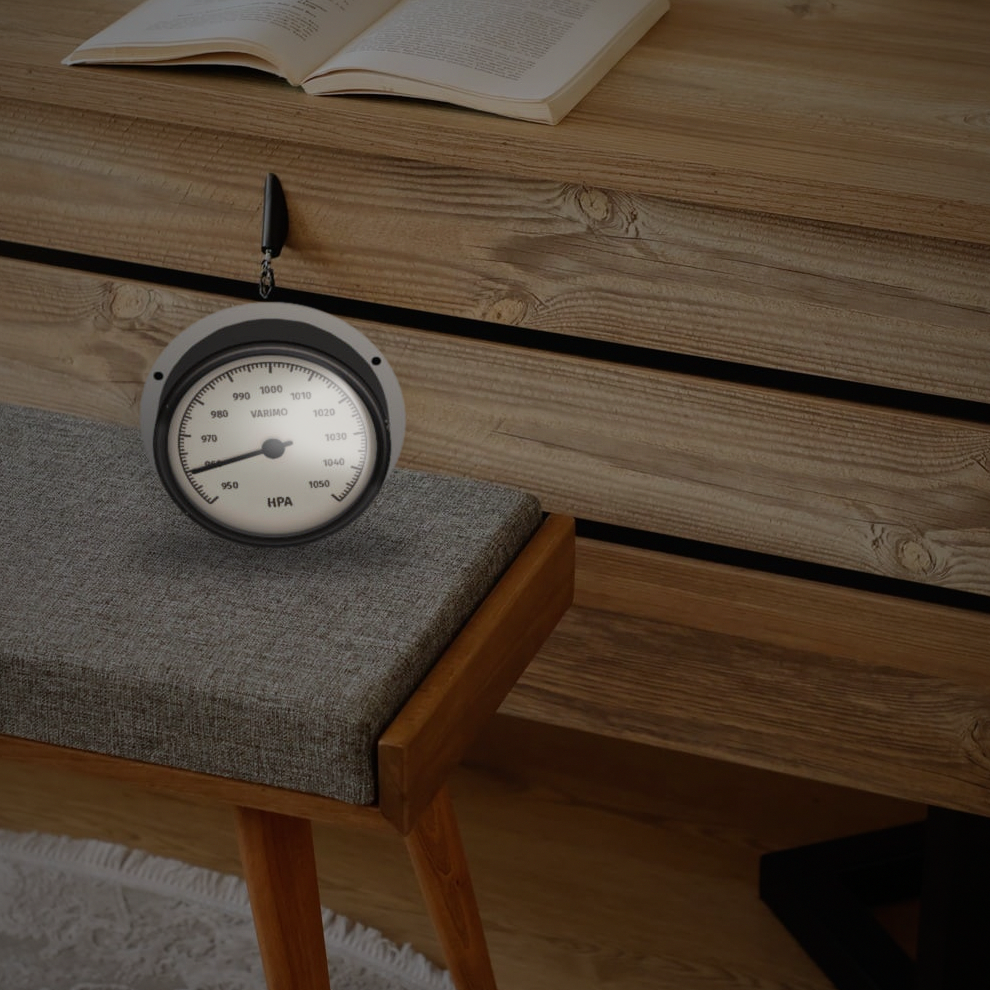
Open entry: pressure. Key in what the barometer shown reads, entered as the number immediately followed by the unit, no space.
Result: 960hPa
